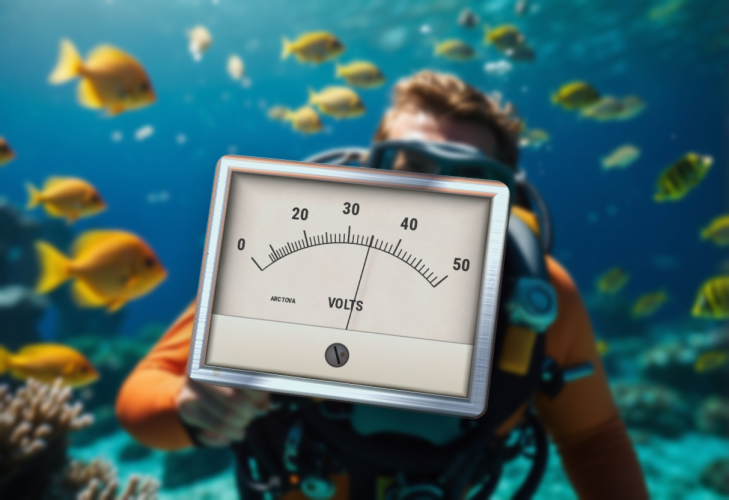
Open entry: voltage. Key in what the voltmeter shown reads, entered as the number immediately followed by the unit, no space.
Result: 35V
